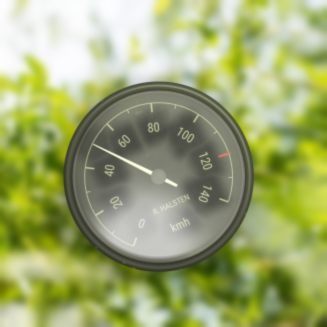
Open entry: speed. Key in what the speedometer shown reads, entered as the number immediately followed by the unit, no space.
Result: 50km/h
